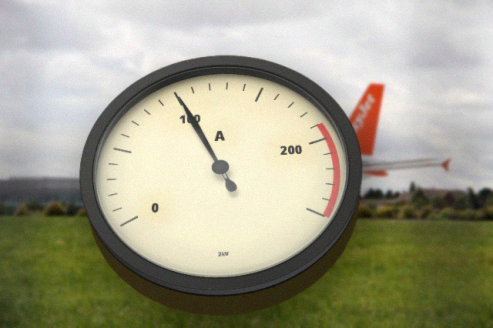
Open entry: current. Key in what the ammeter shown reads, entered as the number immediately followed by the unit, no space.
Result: 100A
